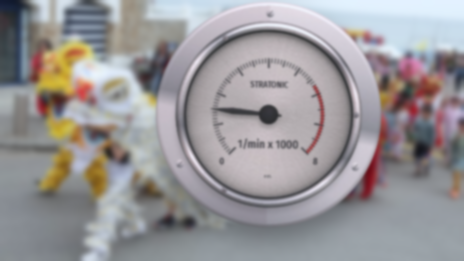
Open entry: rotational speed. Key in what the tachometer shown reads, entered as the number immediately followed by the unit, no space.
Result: 1500rpm
